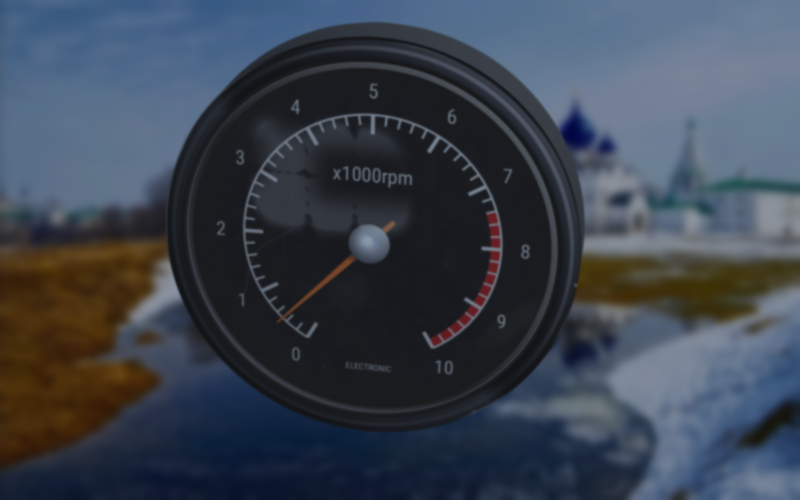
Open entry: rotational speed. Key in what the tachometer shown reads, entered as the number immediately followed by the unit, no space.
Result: 500rpm
